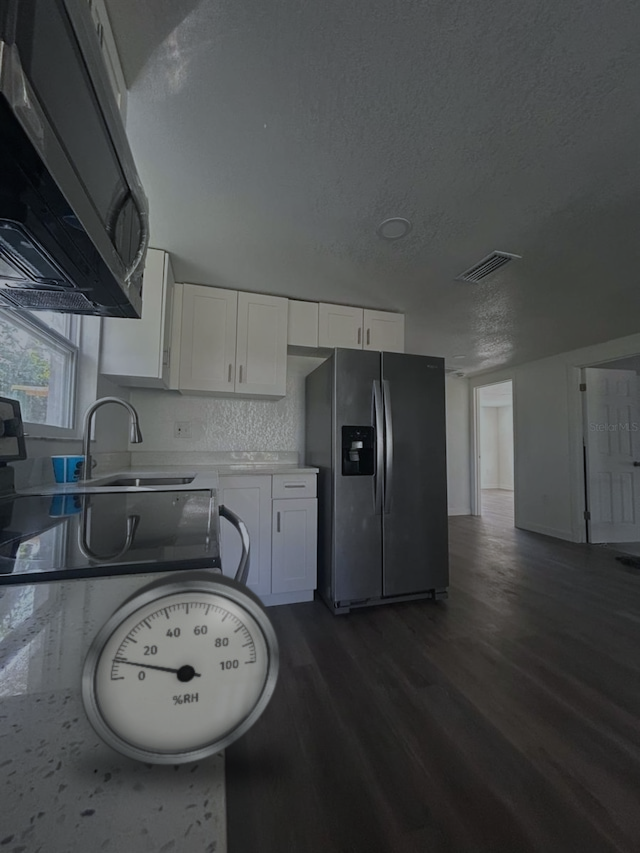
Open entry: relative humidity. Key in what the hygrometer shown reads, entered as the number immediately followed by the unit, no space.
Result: 10%
